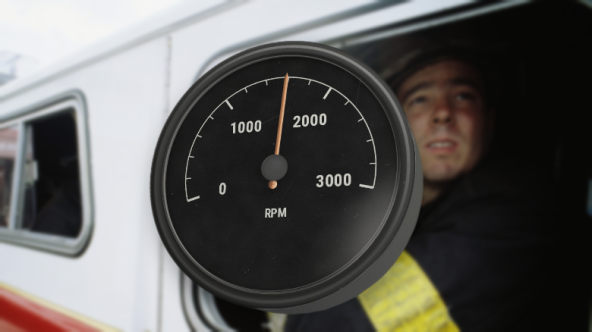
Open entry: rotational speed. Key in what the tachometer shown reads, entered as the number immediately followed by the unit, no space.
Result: 1600rpm
